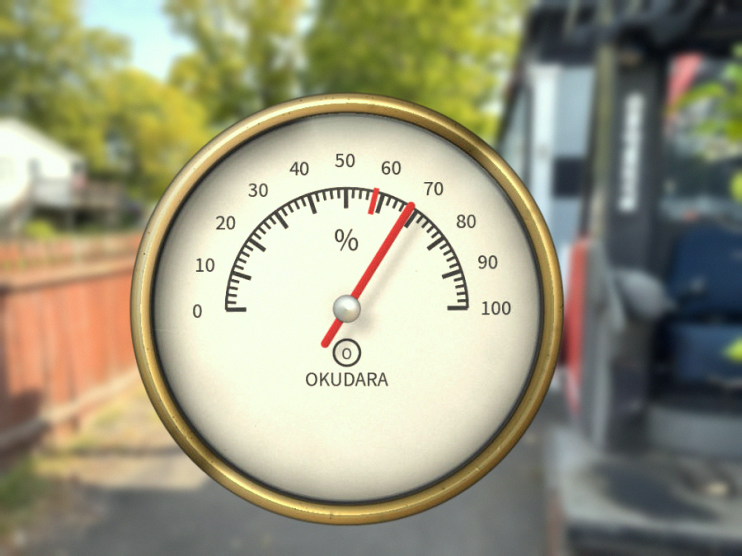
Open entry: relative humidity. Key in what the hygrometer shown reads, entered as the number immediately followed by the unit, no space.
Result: 68%
